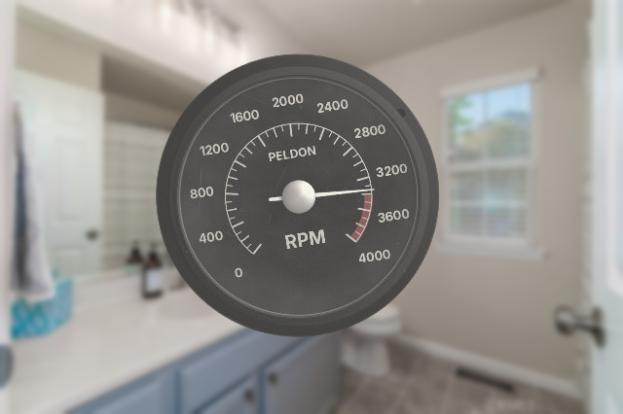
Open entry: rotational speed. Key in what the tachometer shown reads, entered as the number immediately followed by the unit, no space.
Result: 3350rpm
